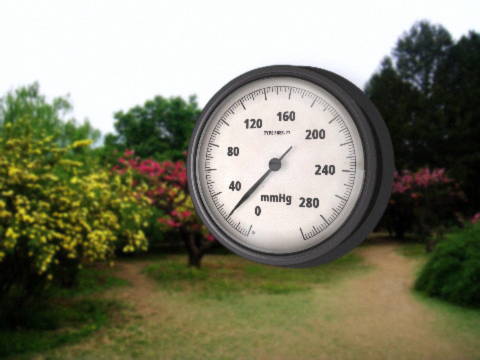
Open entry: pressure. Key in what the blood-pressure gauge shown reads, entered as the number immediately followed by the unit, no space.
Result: 20mmHg
